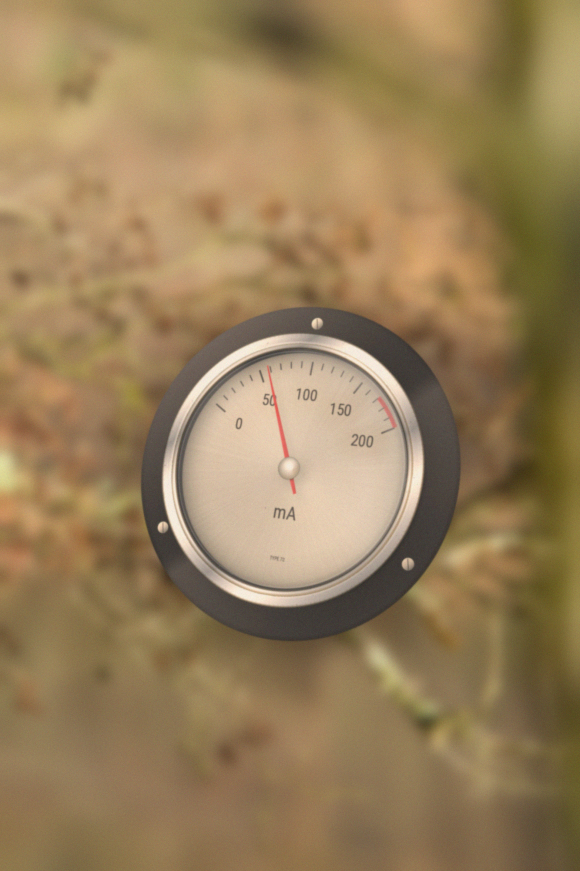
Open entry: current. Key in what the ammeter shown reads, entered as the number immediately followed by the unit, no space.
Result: 60mA
